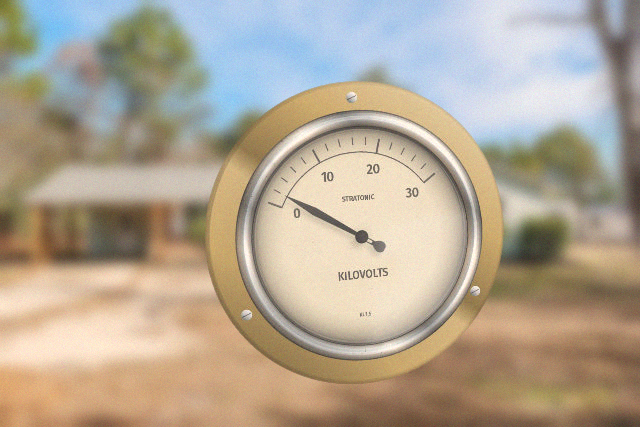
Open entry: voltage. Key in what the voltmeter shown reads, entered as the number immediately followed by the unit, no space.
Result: 2kV
